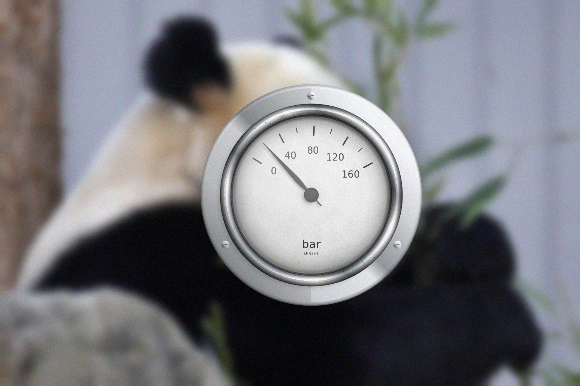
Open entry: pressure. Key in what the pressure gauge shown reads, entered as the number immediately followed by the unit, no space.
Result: 20bar
